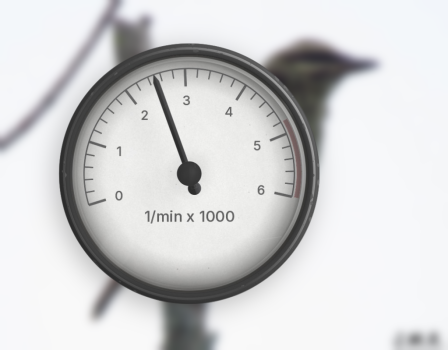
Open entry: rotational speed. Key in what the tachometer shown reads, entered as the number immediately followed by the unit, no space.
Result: 2500rpm
